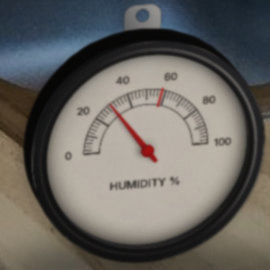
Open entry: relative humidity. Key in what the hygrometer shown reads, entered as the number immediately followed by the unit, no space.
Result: 30%
